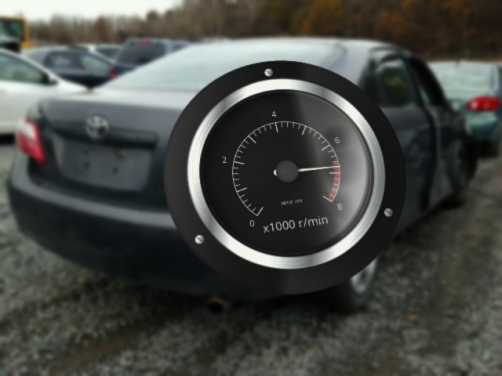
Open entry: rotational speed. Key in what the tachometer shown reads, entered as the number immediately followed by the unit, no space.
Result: 6800rpm
